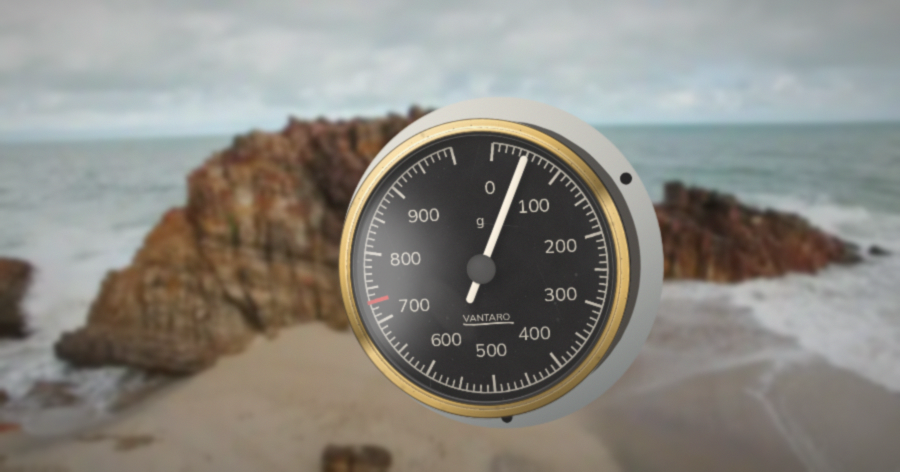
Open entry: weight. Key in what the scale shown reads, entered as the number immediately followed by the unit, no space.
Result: 50g
